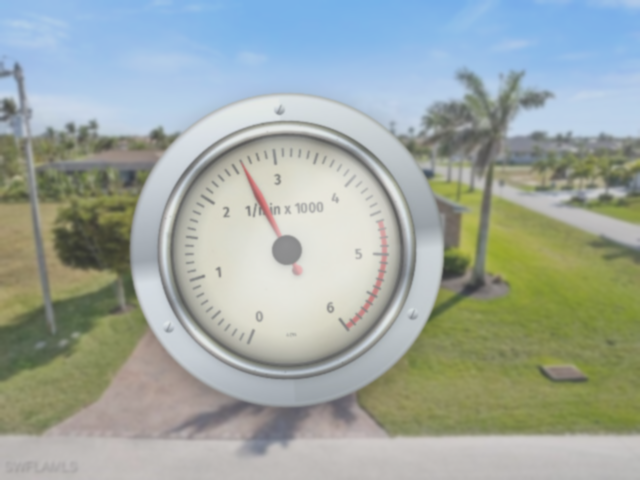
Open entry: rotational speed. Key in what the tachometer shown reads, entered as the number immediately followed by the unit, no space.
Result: 2600rpm
